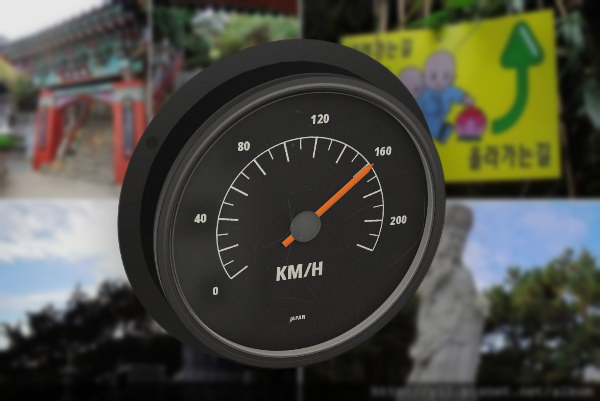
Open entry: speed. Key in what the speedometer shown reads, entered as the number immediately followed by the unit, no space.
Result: 160km/h
